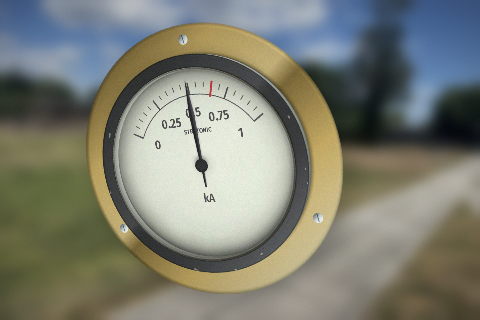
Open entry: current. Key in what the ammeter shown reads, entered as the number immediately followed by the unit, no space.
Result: 0.5kA
